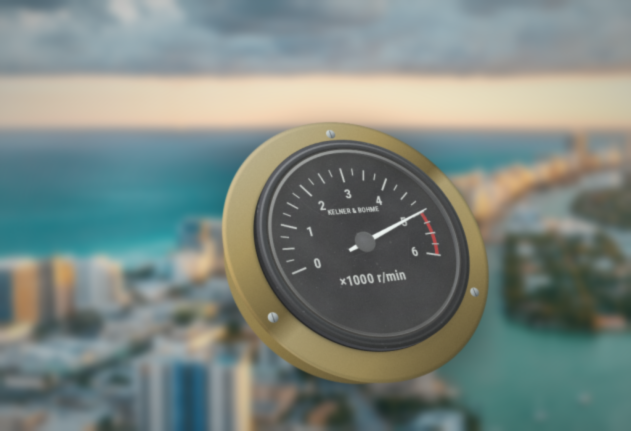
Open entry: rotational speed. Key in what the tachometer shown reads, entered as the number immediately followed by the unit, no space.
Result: 5000rpm
